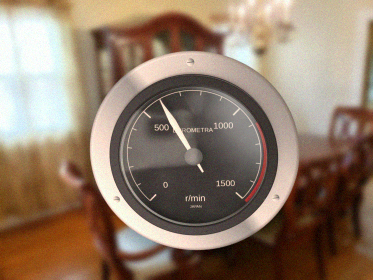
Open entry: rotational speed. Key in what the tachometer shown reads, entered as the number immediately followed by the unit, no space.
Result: 600rpm
